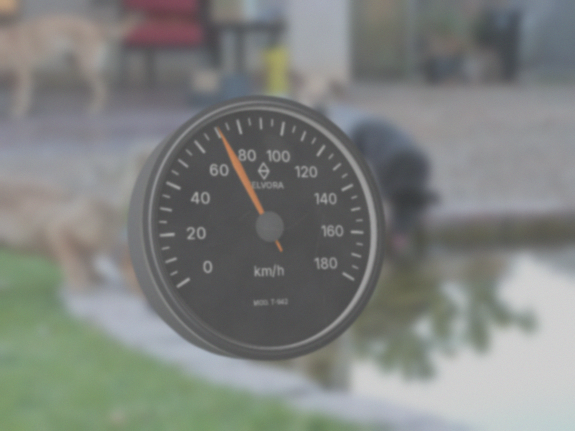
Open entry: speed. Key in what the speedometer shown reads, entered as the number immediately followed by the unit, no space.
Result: 70km/h
